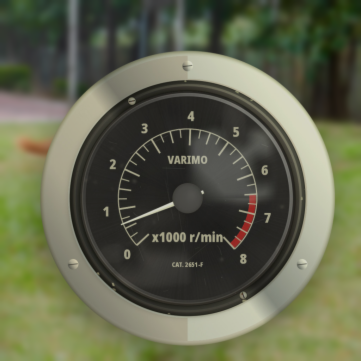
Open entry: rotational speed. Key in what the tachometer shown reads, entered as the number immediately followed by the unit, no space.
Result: 625rpm
